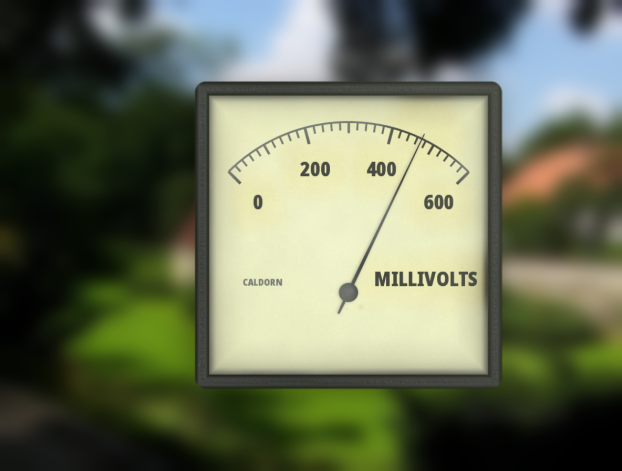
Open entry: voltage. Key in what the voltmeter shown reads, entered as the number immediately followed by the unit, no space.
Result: 470mV
